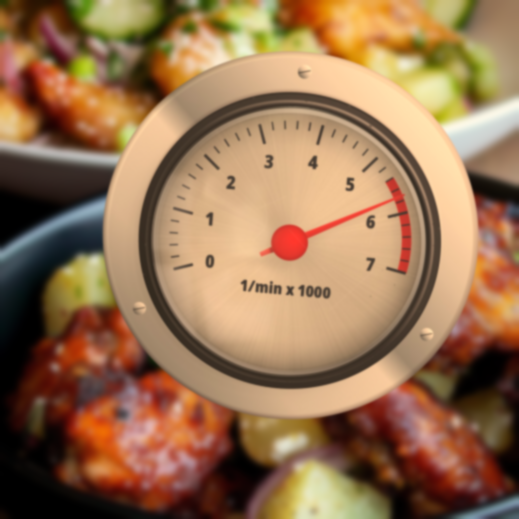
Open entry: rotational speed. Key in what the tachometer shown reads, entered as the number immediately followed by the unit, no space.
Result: 5700rpm
